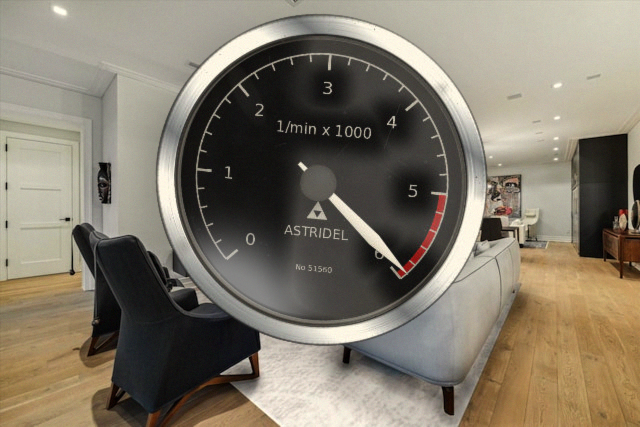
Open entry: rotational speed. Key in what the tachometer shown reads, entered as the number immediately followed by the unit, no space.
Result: 5900rpm
